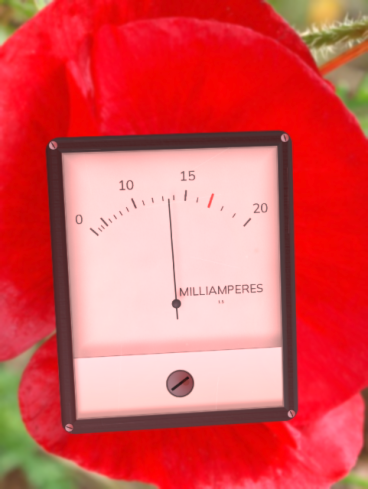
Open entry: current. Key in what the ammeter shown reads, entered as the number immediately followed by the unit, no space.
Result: 13.5mA
